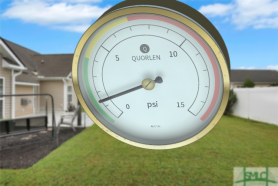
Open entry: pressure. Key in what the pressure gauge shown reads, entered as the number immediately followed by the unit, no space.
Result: 1.5psi
